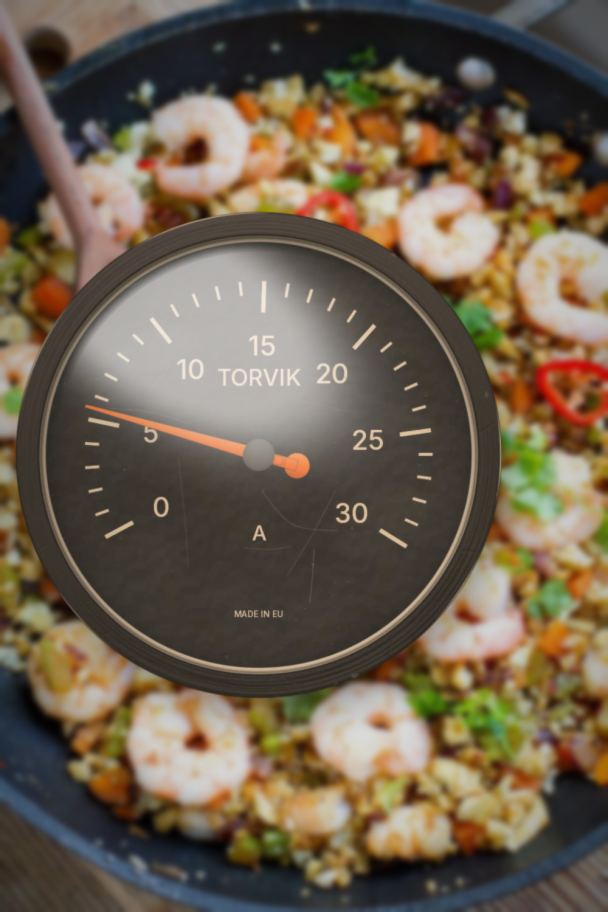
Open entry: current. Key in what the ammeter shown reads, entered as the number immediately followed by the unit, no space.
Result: 5.5A
